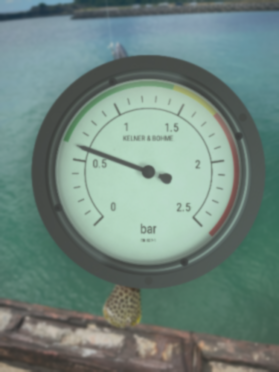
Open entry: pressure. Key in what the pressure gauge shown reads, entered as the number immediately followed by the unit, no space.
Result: 0.6bar
